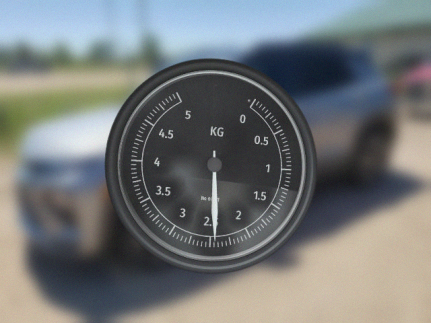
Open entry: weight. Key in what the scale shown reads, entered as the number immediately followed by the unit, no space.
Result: 2.45kg
